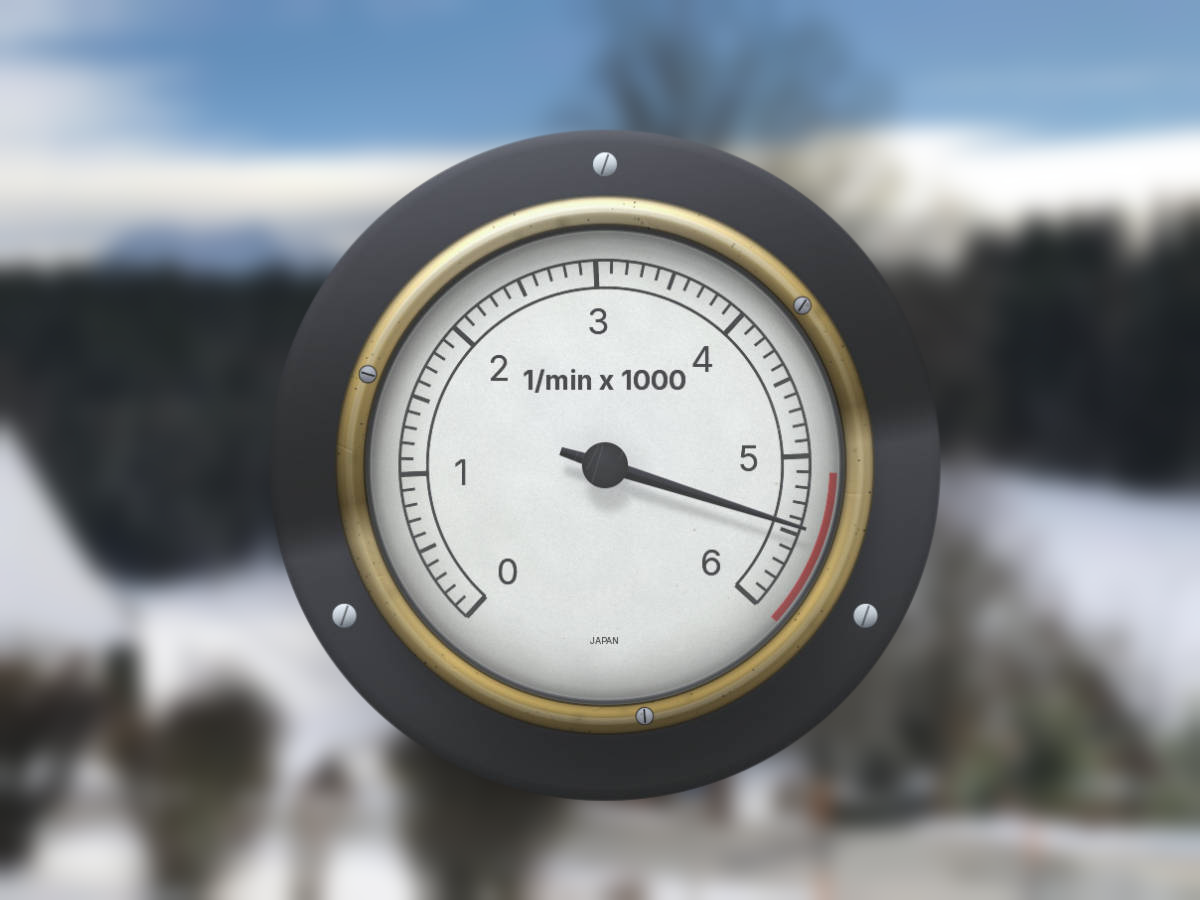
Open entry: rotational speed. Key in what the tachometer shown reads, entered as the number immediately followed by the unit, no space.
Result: 5450rpm
